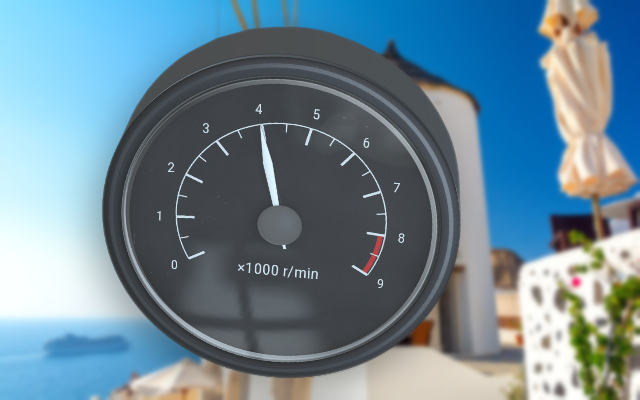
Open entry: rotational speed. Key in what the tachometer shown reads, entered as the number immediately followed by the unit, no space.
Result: 4000rpm
